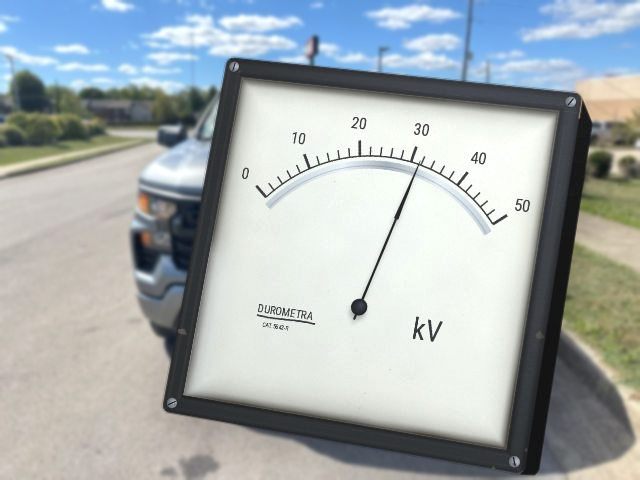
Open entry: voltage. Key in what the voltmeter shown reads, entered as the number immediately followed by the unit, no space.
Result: 32kV
